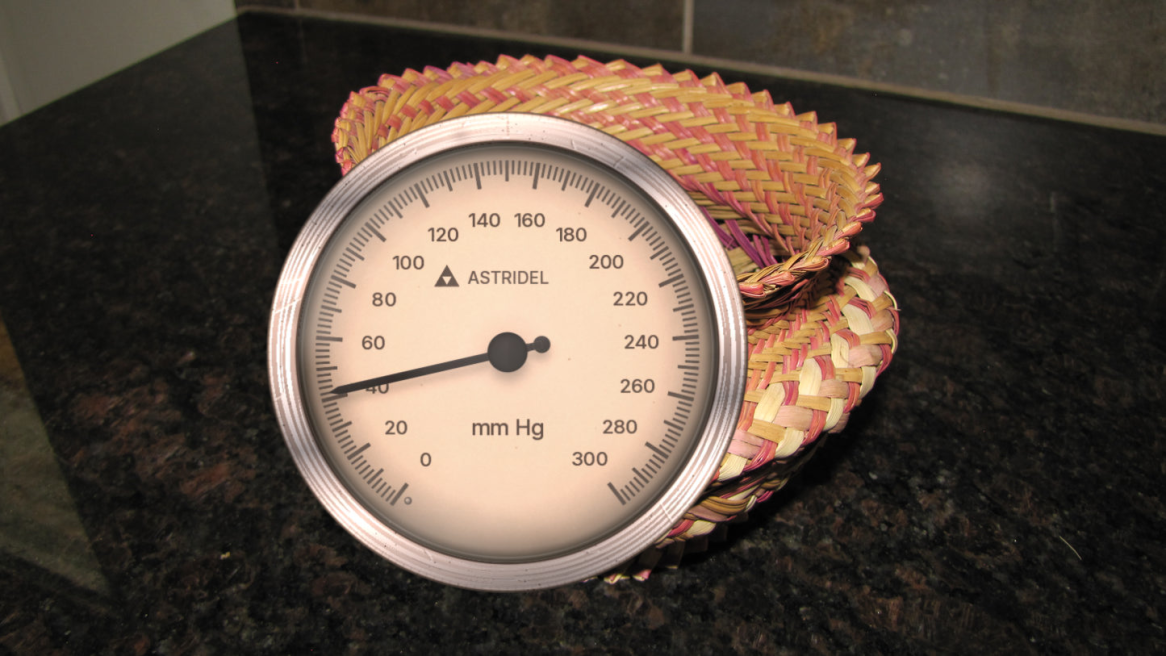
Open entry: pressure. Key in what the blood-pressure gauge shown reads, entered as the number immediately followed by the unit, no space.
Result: 42mmHg
